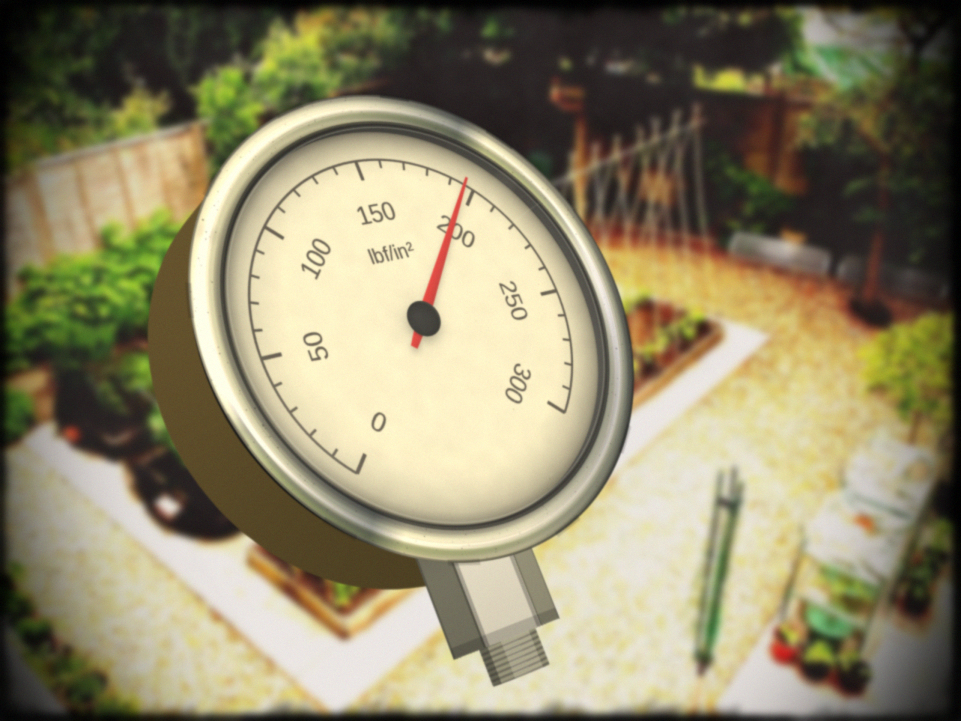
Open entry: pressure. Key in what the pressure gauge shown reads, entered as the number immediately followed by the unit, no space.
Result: 195psi
